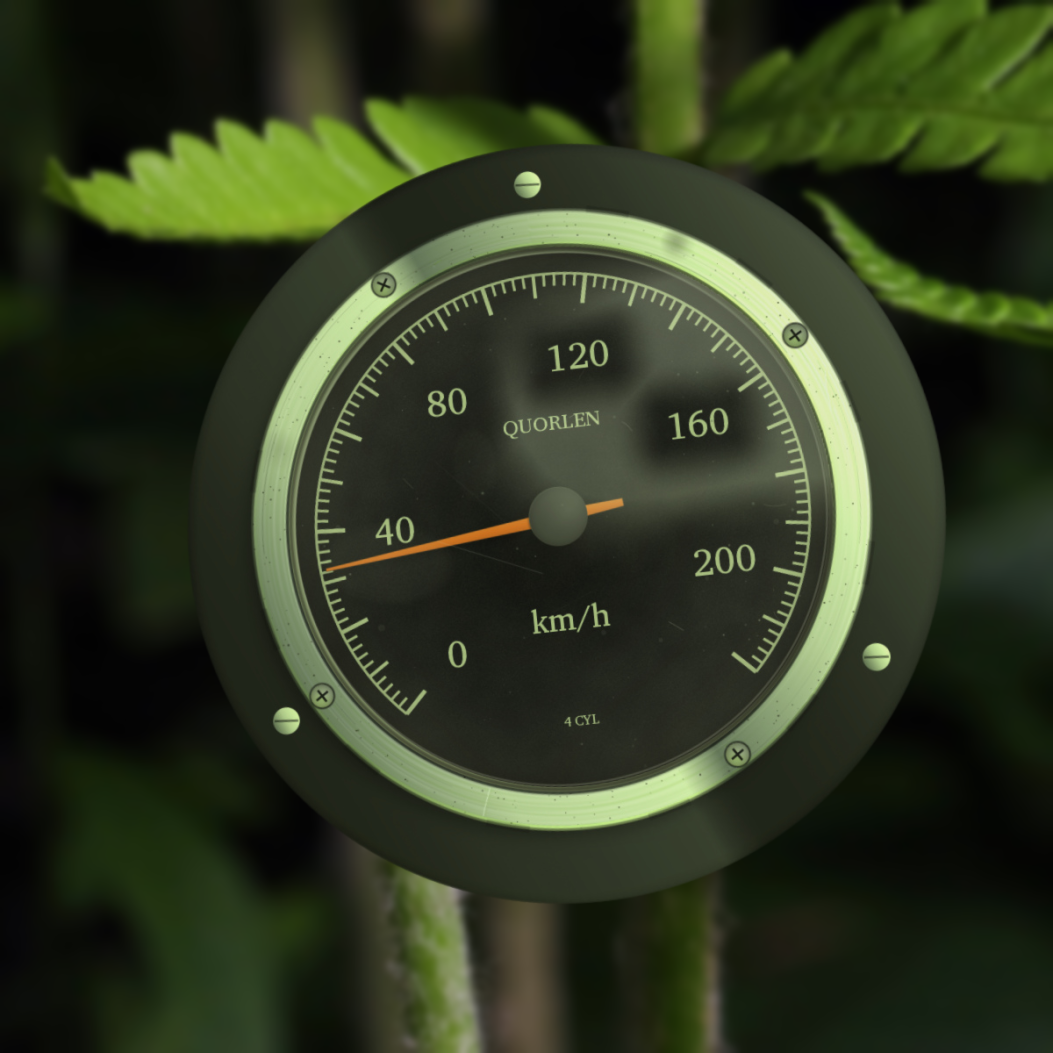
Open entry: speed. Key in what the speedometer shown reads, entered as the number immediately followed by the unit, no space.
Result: 32km/h
